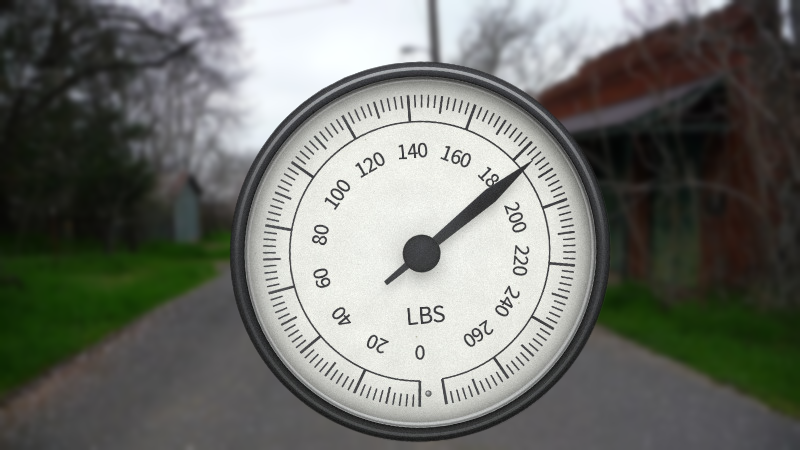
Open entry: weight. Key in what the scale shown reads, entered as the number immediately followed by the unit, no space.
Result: 184lb
